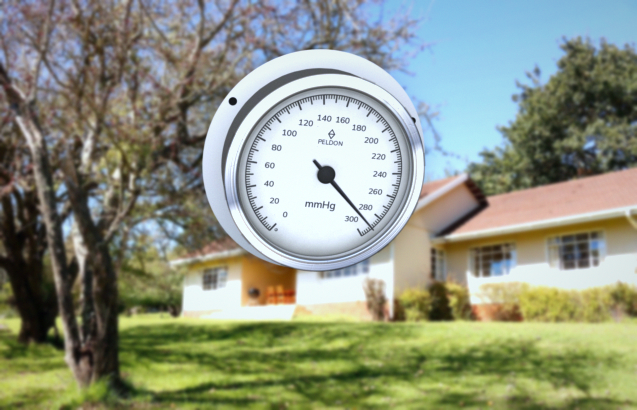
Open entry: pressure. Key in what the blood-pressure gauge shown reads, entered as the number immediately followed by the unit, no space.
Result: 290mmHg
